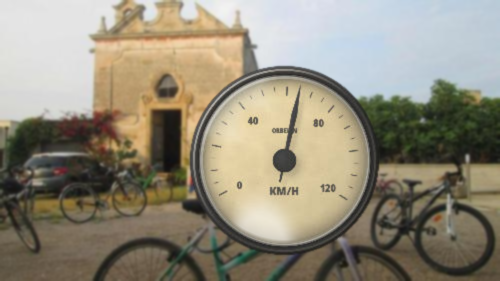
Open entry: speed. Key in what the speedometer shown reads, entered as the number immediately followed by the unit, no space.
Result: 65km/h
